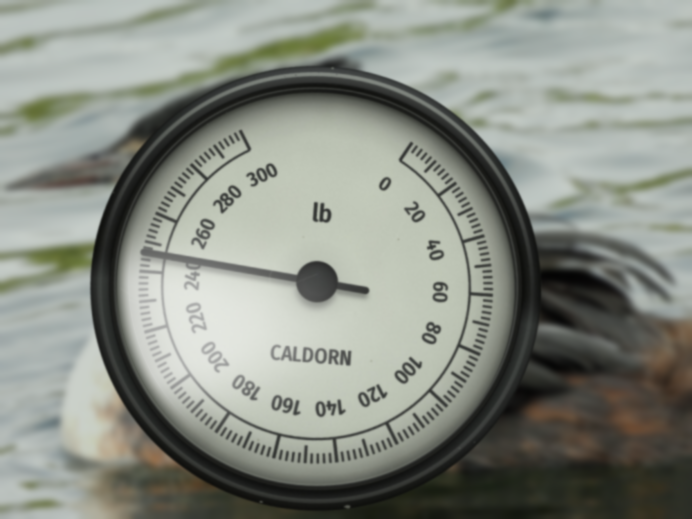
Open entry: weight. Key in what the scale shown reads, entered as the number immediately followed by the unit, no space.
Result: 246lb
